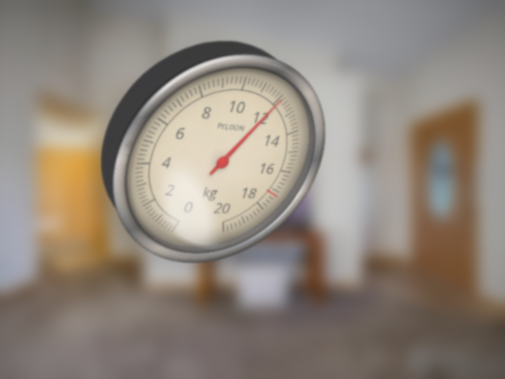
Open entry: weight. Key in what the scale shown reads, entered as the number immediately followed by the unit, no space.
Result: 12kg
